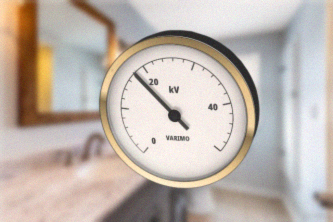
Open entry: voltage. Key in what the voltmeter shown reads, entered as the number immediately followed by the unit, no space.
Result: 18kV
